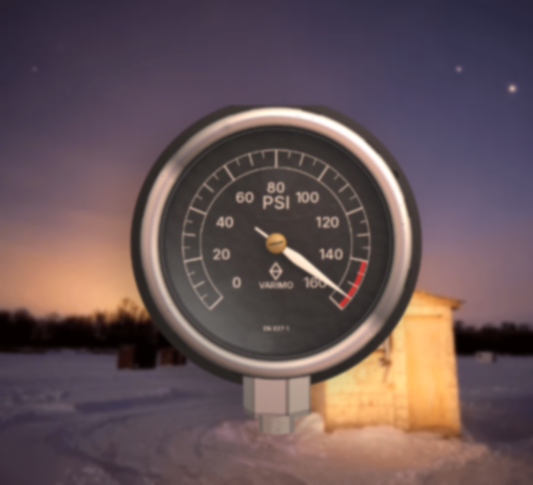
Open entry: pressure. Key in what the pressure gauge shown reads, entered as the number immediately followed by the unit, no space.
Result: 155psi
